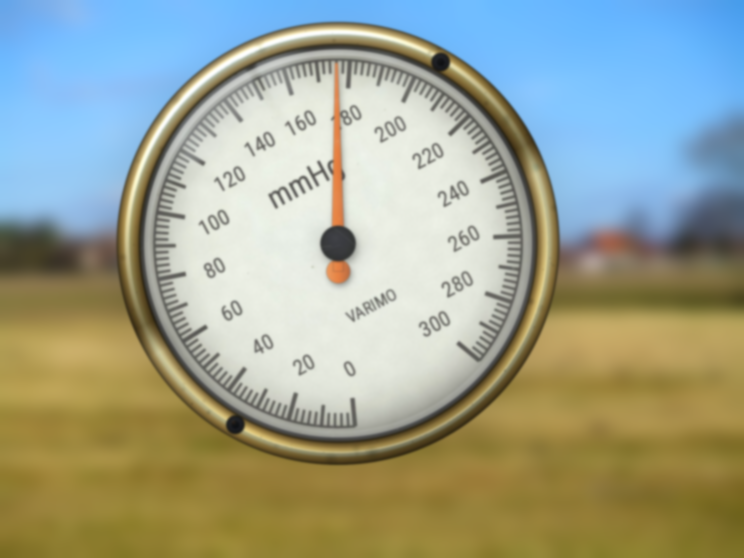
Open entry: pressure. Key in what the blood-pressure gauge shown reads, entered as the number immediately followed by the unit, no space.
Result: 176mmHg
